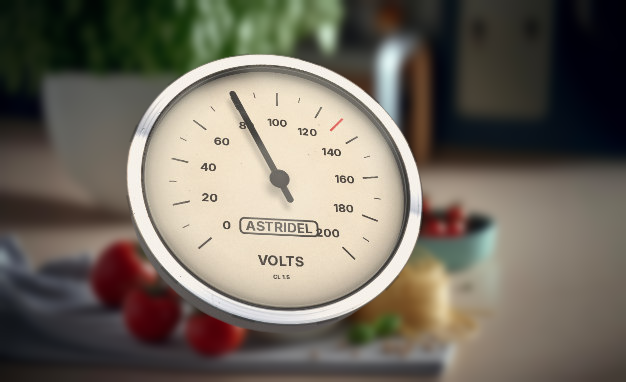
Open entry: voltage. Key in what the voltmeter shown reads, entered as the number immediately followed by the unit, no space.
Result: 80V
